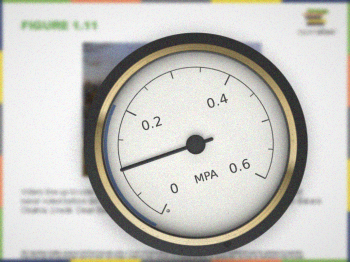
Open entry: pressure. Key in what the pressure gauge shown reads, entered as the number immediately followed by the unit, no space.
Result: 0.1MPa
